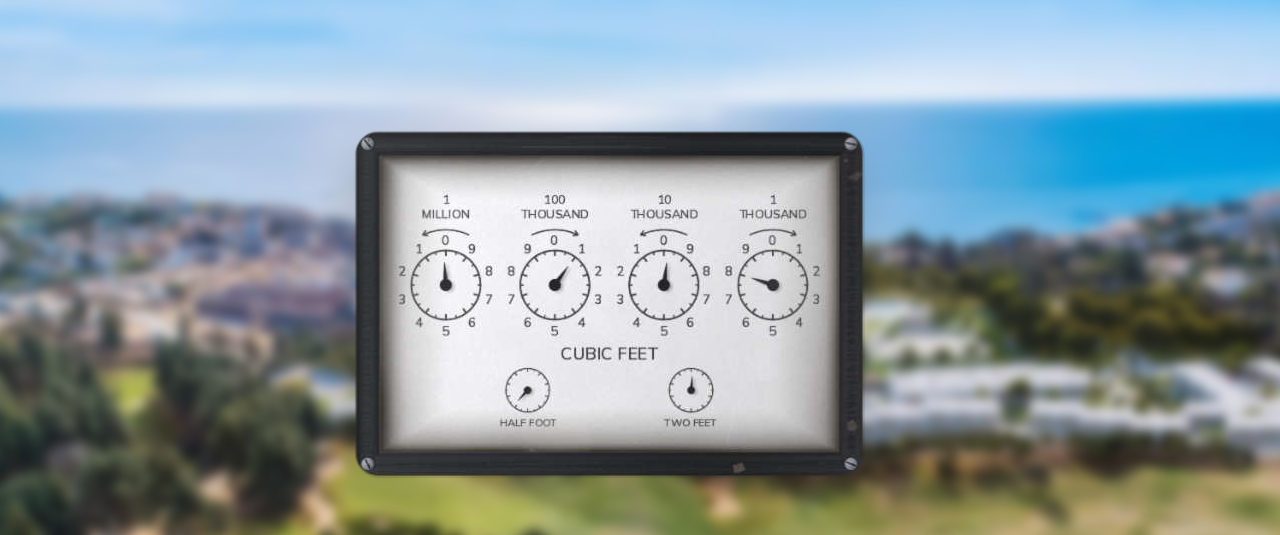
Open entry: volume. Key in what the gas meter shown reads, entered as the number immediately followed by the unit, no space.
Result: 9800ft³
